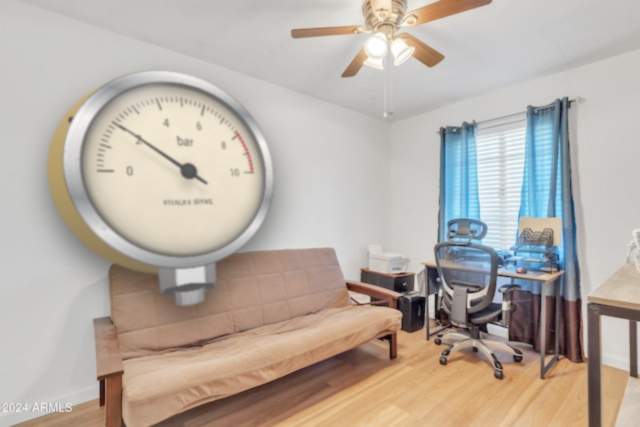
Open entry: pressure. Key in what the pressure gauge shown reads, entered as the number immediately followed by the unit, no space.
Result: 2bar
